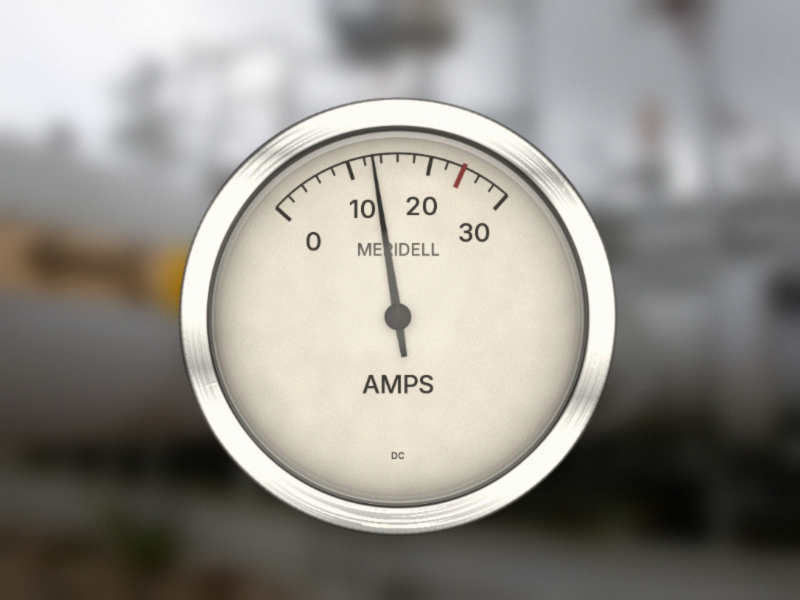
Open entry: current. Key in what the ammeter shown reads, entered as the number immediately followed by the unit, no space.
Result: 13A
